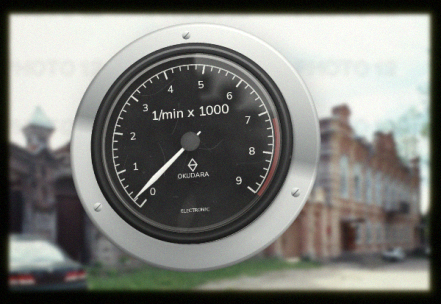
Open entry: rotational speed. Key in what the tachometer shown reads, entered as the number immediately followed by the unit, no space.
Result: 200rpm
